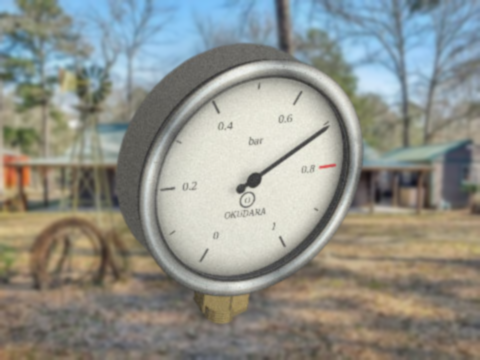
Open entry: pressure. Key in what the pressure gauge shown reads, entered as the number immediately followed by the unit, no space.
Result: 0.7bar
